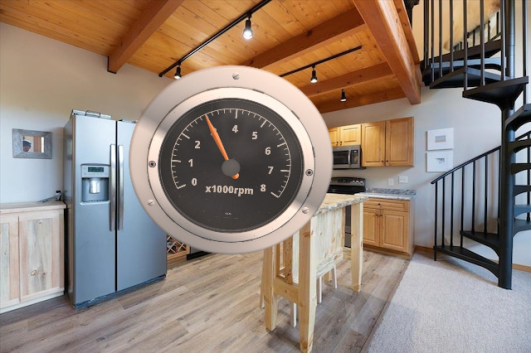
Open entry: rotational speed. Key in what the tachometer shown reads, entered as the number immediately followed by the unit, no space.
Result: 3000rpm
